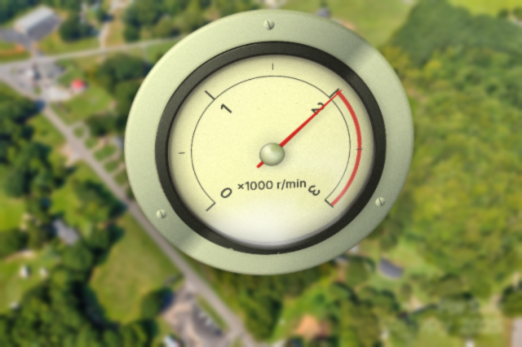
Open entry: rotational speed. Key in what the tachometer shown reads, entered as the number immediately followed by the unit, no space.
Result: 2000rpm
